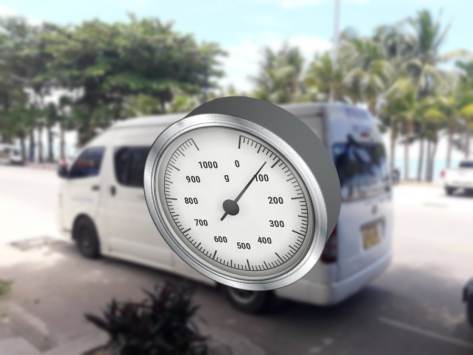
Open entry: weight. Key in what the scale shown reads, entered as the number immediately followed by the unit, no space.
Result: 80g
